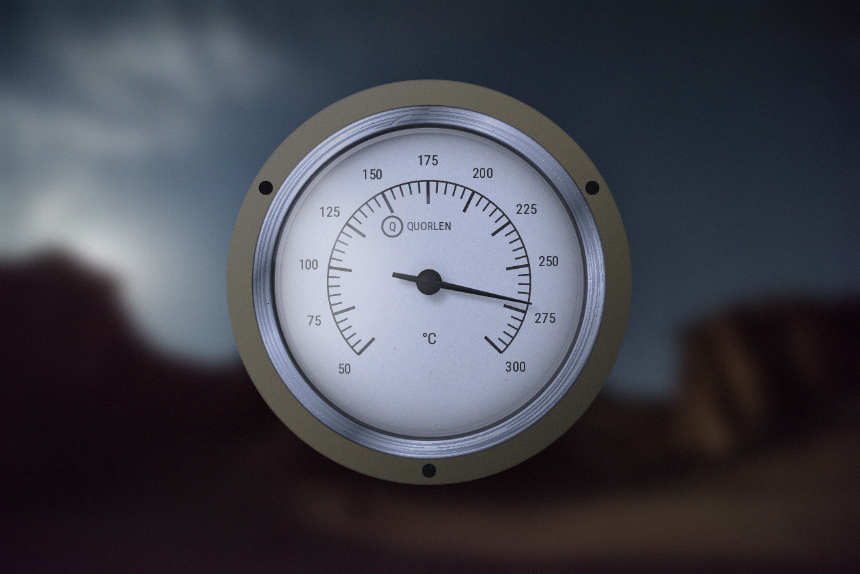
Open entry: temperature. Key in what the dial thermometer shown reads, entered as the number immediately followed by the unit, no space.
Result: 270°C
